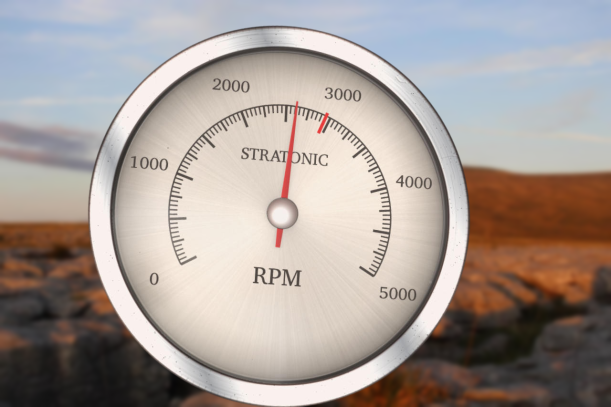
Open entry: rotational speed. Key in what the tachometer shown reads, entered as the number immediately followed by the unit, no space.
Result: 2600rpm
